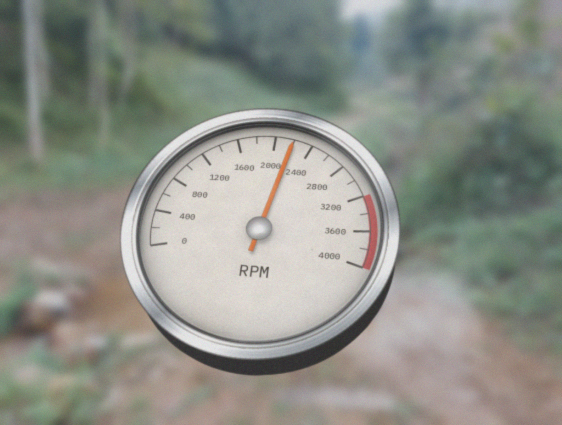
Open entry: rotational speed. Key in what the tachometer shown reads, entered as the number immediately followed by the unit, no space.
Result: 2200rpm
